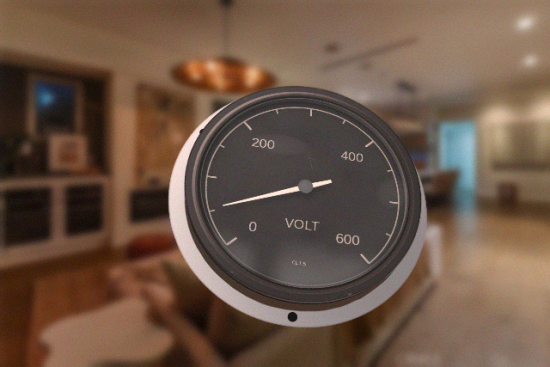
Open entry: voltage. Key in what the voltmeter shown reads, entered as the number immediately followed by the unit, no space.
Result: 50V
